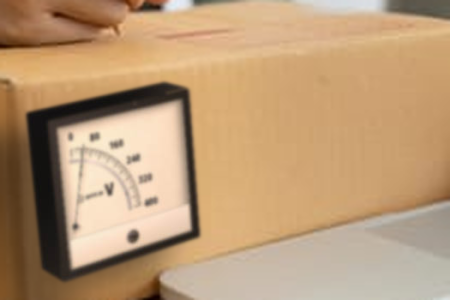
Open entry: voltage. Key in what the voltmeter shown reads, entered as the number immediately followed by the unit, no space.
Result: 40V
